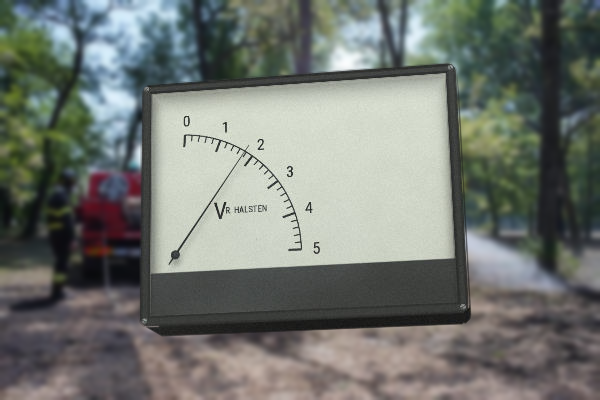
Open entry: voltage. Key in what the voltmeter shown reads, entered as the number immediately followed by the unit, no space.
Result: 1.8V
